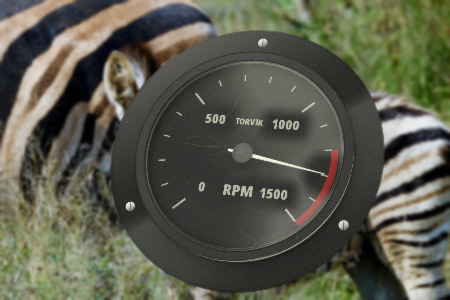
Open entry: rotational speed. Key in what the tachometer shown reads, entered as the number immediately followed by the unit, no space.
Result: 1300rpm
